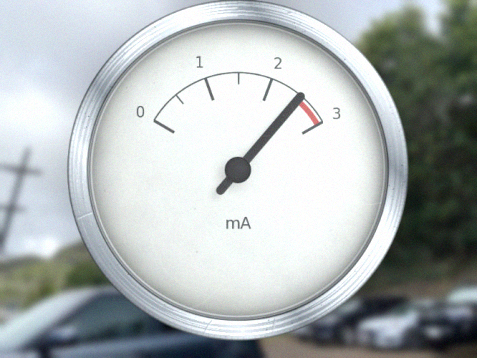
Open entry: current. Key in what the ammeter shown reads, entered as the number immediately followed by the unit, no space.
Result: 2.5mA
